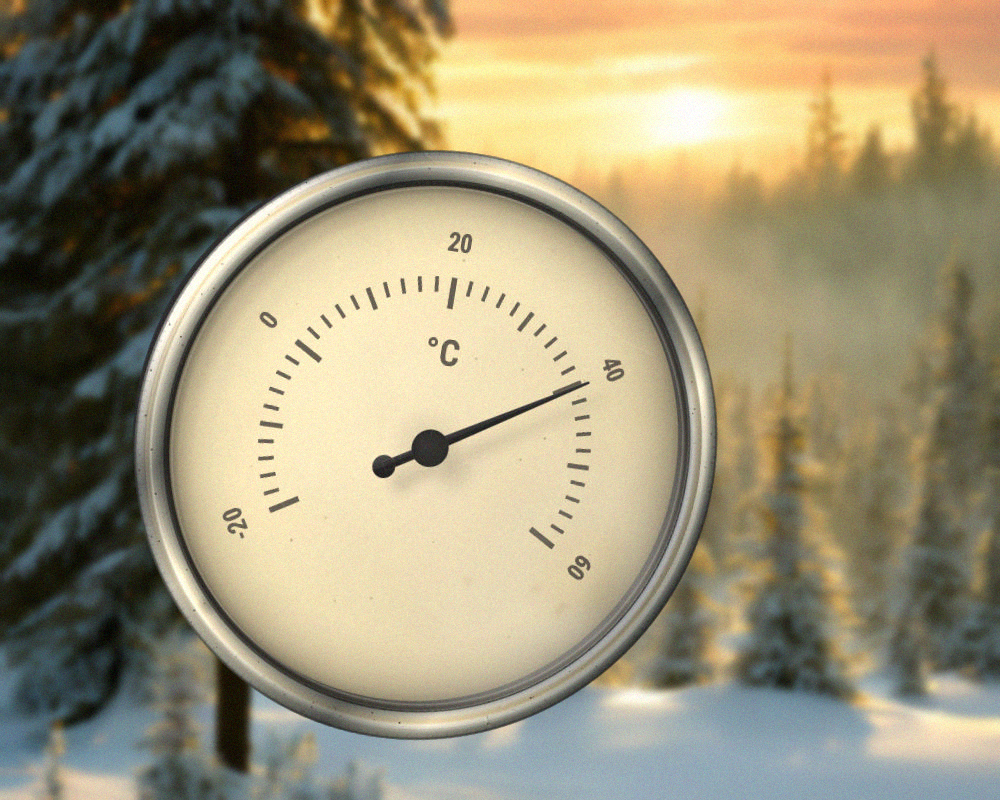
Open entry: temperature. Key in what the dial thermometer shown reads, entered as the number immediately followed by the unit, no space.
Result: 40°C
